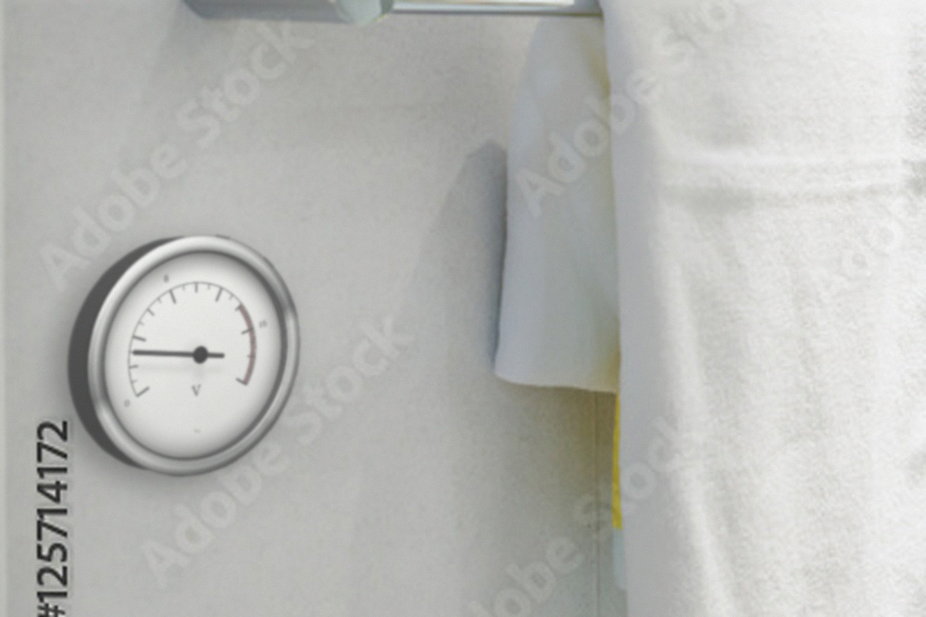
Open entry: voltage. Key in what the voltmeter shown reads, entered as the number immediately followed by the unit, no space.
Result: 3V
